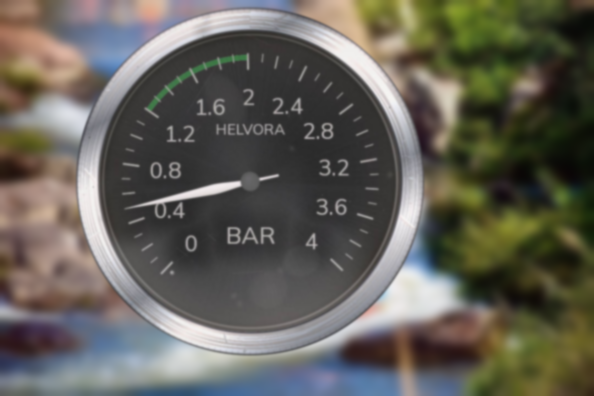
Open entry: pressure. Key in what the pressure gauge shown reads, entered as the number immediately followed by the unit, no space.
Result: 0.5bar
